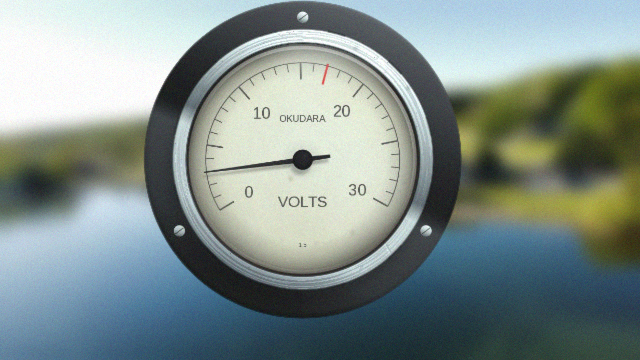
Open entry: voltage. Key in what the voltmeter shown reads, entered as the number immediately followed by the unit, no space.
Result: 3V
